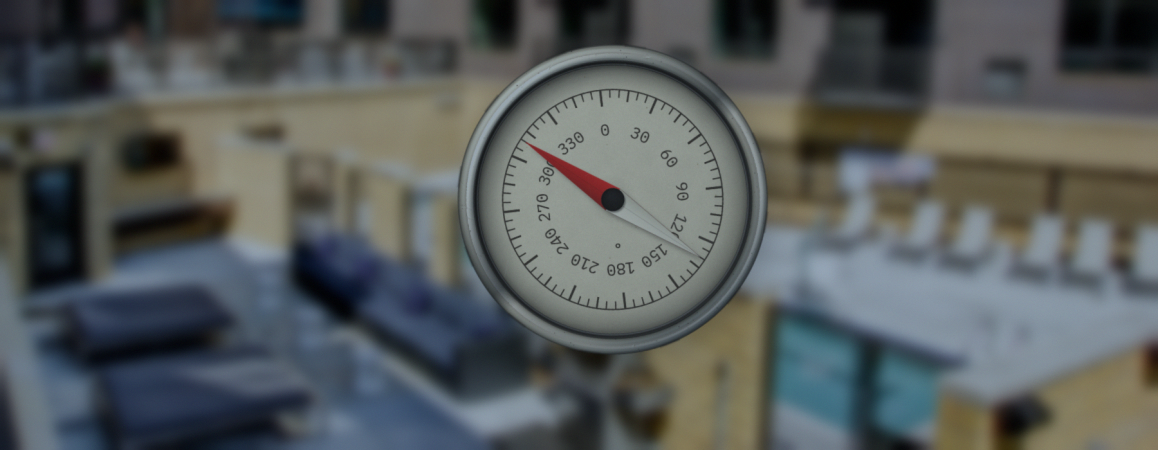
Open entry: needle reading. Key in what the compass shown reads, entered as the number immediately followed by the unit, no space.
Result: 310°
